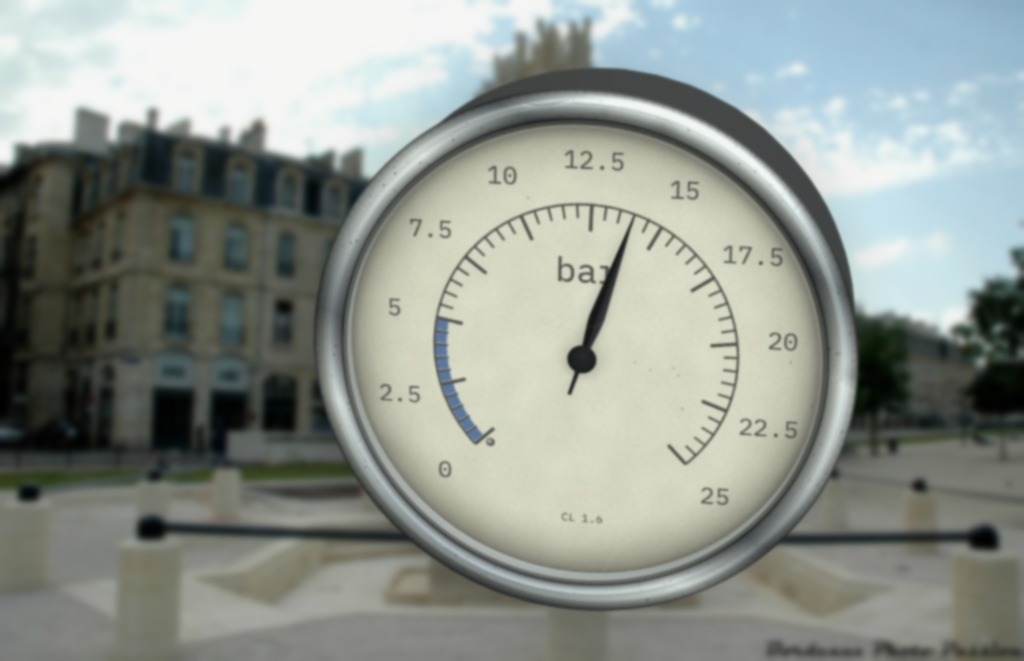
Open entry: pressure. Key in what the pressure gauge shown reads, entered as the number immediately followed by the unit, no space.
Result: 14bar
